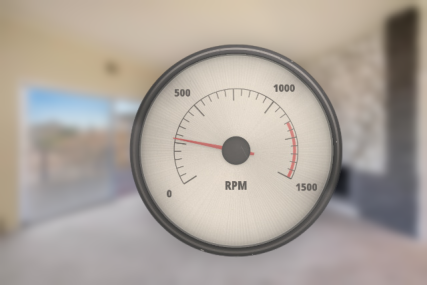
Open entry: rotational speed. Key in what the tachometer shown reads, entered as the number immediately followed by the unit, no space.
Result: 275rpm
